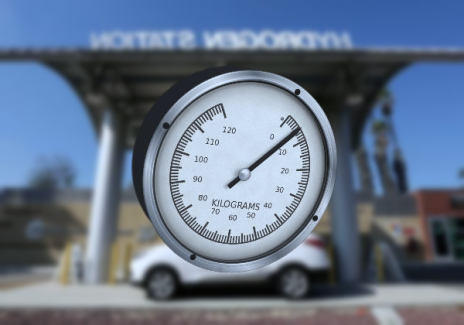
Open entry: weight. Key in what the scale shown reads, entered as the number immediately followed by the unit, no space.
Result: 5kg
